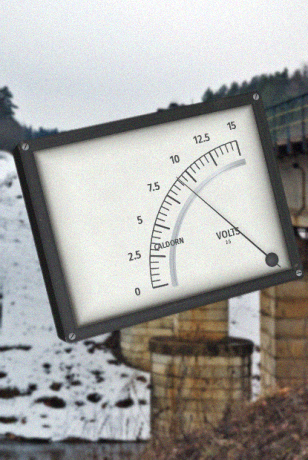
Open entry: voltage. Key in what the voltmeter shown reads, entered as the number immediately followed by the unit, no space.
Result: 9V
